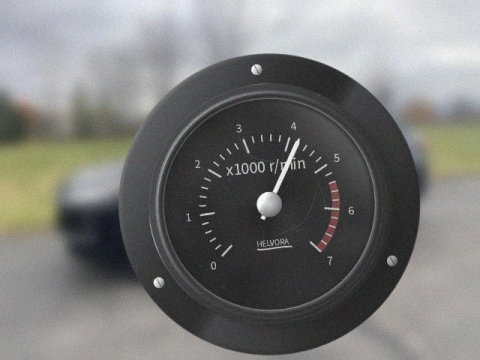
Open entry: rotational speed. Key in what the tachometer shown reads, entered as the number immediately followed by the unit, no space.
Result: 4200rpm
